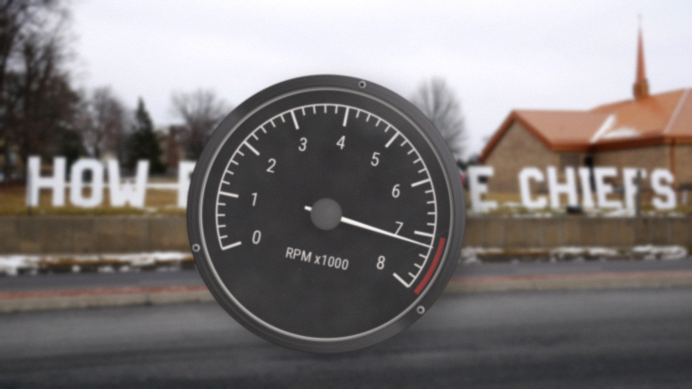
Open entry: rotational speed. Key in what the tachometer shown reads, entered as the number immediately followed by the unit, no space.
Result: 7200rpm
